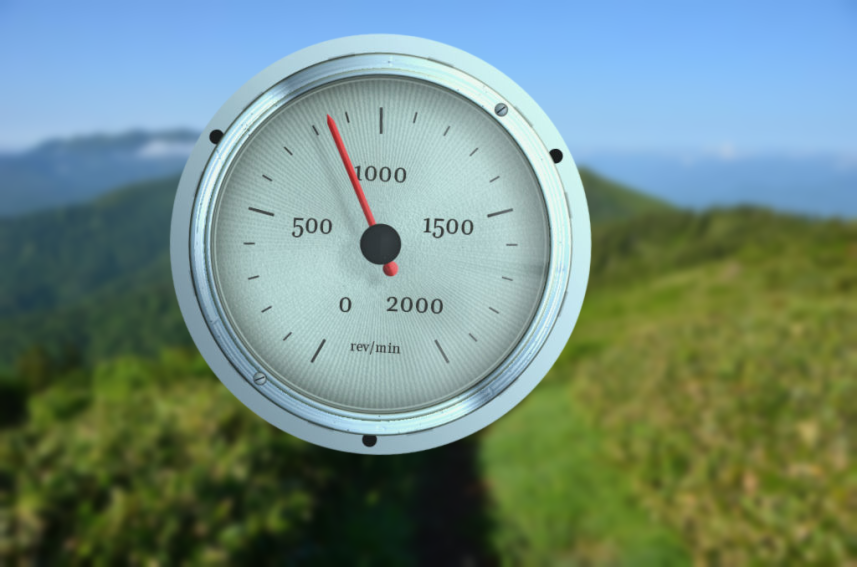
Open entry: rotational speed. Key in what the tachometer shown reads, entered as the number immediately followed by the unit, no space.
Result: 850rpm
